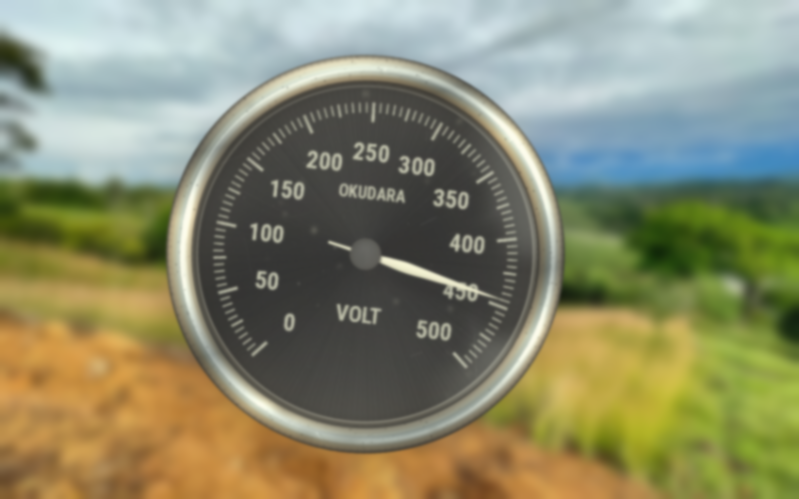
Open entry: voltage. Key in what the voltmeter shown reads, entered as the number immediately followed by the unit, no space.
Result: 445V
